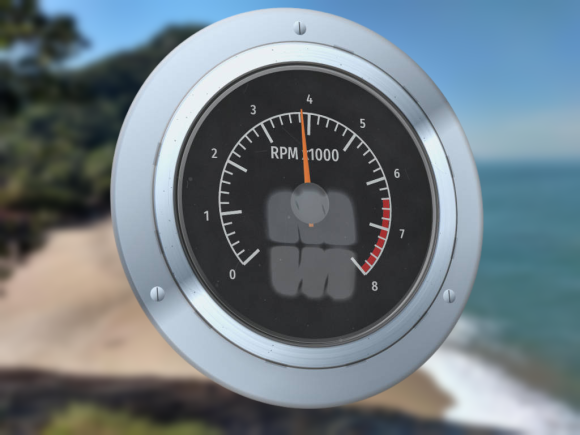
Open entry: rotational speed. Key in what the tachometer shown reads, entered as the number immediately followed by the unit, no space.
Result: 3800rpm
